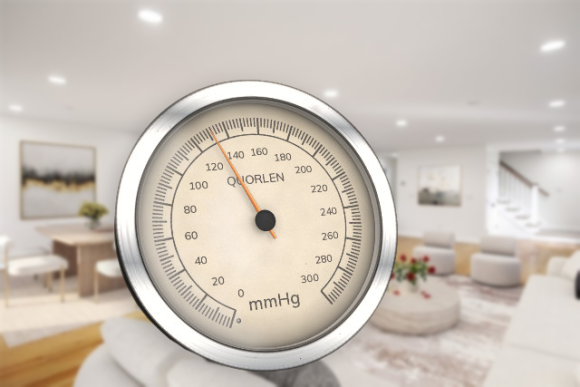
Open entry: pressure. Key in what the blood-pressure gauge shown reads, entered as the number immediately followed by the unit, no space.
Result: 130mmHg
